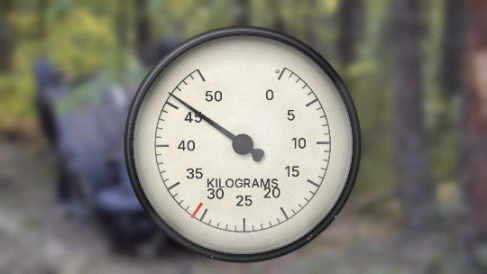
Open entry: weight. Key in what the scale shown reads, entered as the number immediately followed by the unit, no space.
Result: 46kg
